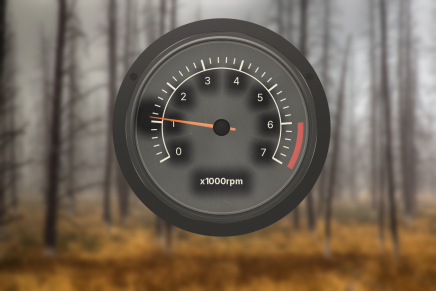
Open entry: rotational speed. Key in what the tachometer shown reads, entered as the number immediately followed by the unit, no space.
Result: 1100rpm
